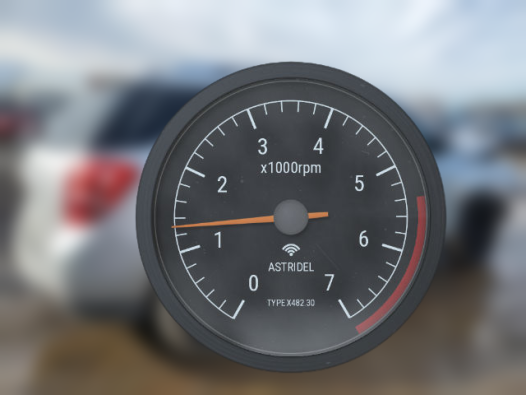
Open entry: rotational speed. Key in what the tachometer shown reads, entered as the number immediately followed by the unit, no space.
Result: 1300rpm
